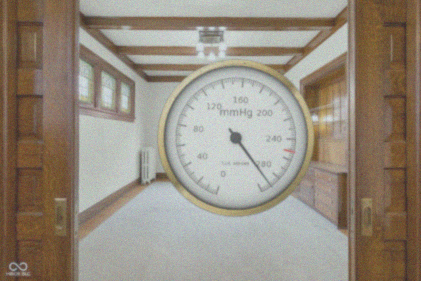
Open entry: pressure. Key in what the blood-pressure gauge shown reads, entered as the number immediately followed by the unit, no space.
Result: 290mmHg
